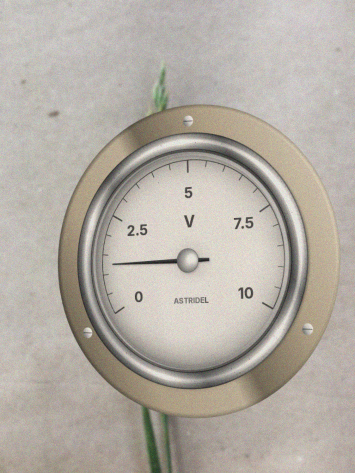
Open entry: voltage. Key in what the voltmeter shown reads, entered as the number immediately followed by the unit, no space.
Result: 1.25V
